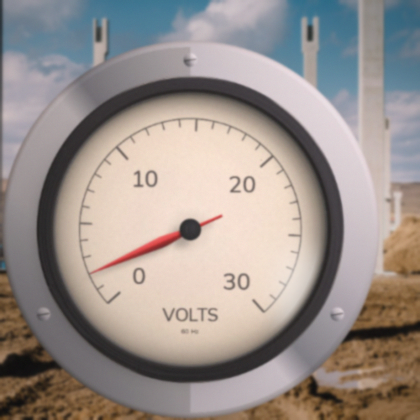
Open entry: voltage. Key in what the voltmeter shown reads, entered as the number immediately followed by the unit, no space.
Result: 2V
